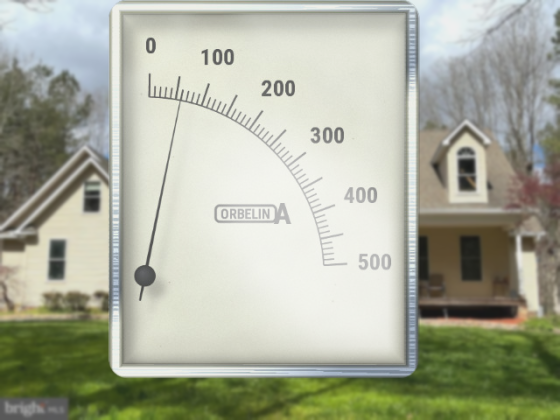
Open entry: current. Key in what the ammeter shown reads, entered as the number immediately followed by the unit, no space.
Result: 60A
